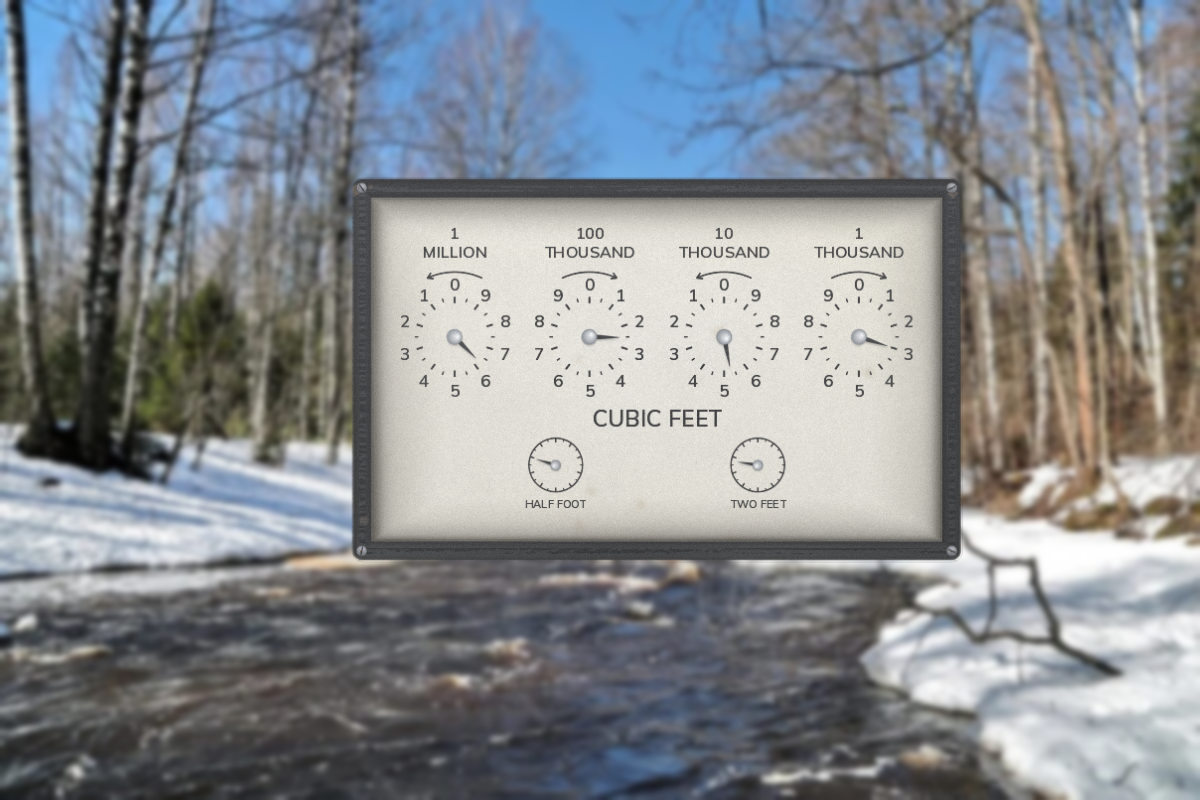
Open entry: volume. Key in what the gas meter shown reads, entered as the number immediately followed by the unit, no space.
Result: 625300ft³
